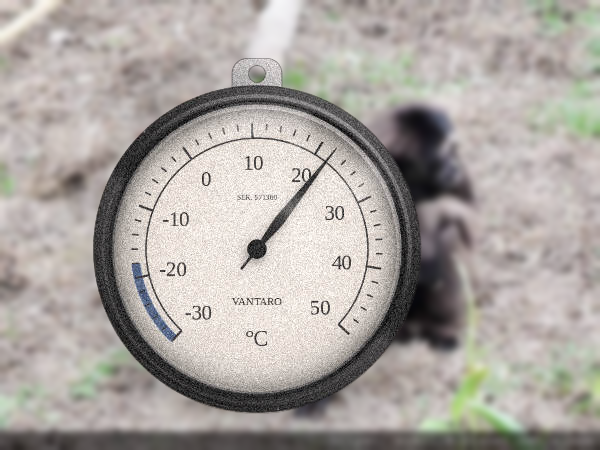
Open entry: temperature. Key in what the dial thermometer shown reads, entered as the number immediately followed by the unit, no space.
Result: 22°C
